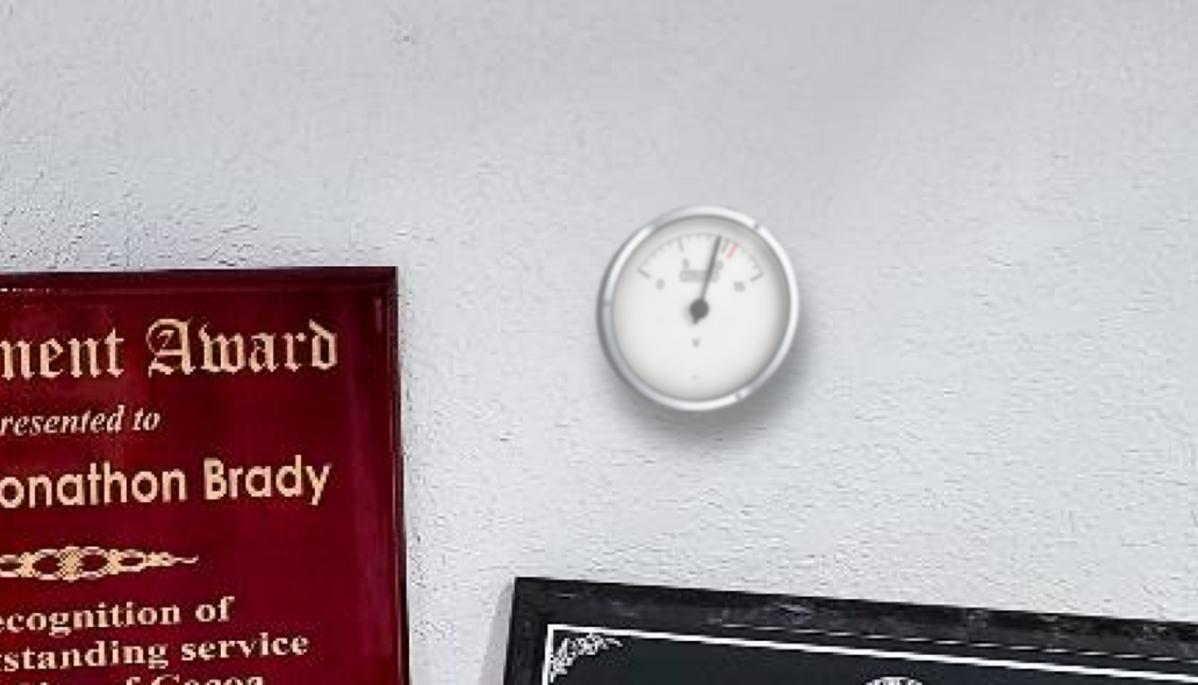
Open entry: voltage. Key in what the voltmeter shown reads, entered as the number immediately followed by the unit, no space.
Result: 9V
